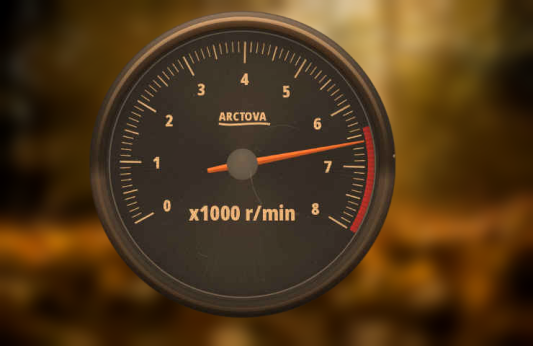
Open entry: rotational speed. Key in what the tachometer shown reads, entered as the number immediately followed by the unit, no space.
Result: 6600rpm
